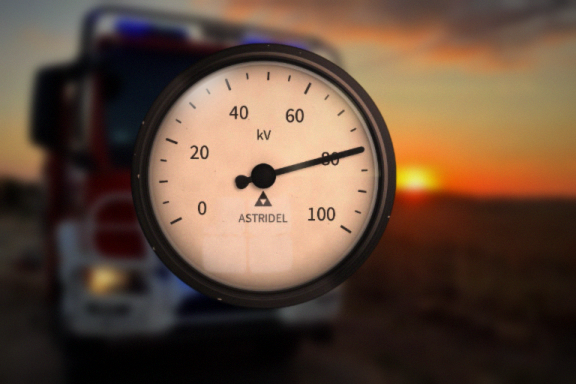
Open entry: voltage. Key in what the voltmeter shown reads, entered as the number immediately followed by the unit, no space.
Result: 80kV
